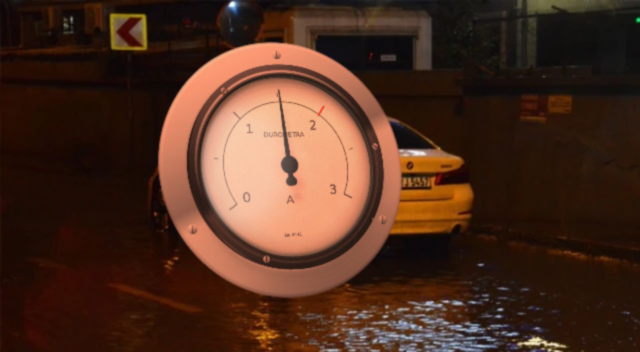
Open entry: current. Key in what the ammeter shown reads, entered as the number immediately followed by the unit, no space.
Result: 1.5A
